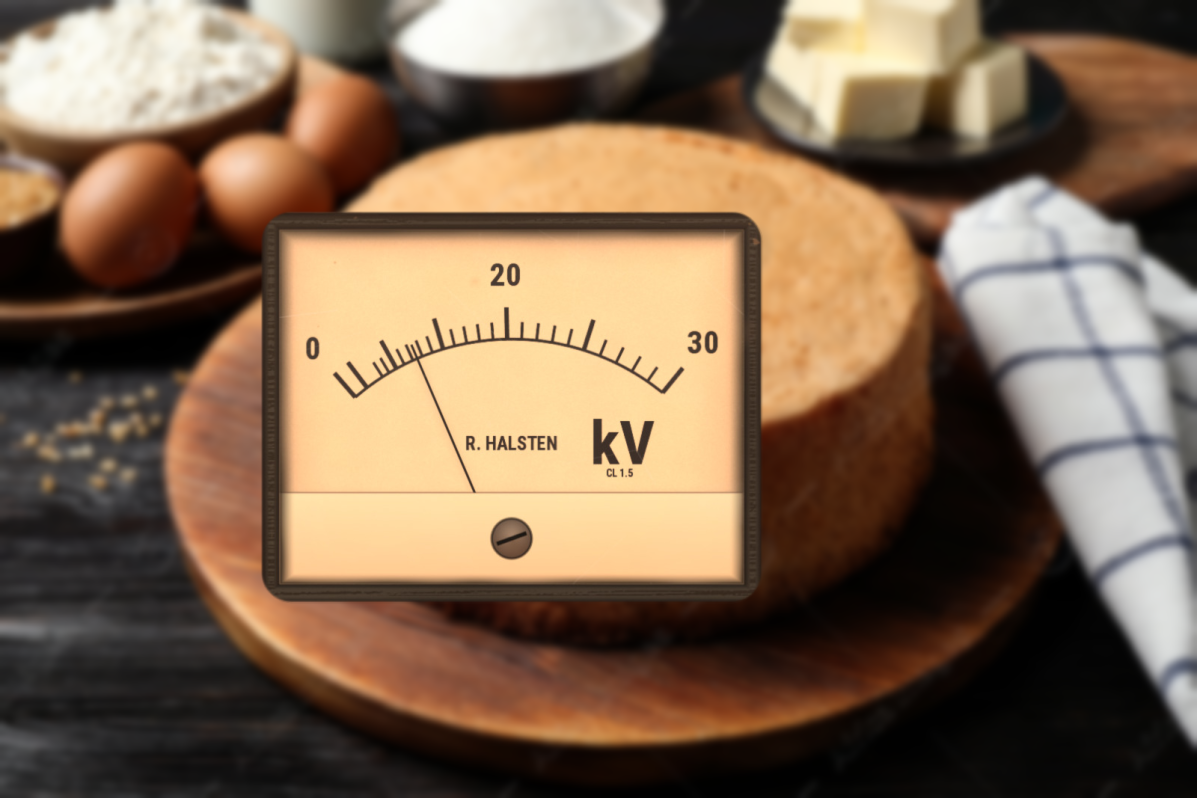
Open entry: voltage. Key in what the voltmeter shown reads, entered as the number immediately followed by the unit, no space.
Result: 12.5kV
